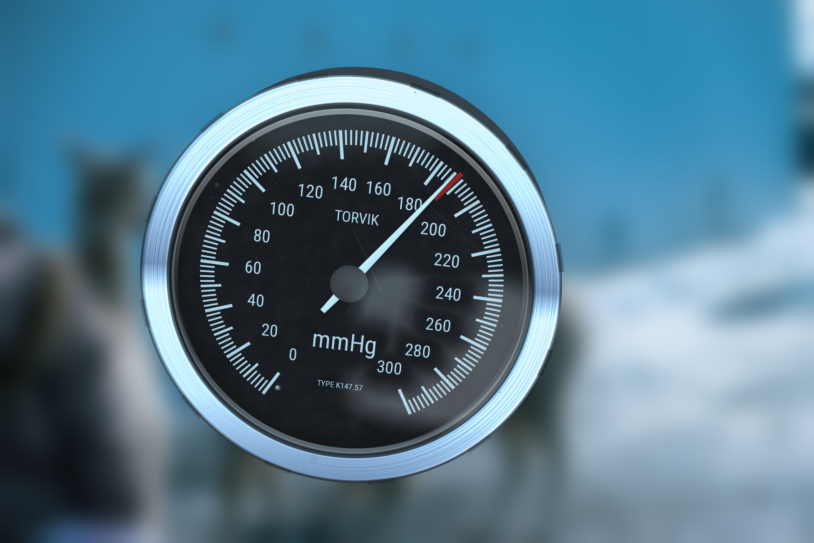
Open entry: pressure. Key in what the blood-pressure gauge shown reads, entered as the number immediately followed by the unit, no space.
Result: 186mmHg
